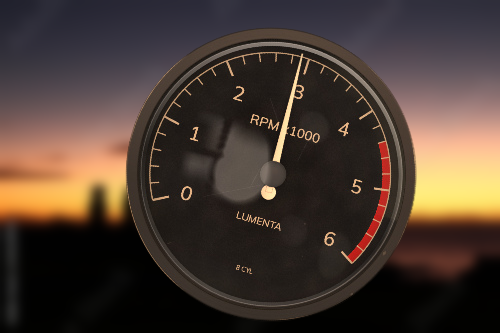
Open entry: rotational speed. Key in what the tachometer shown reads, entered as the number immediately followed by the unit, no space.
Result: 2900rpm
